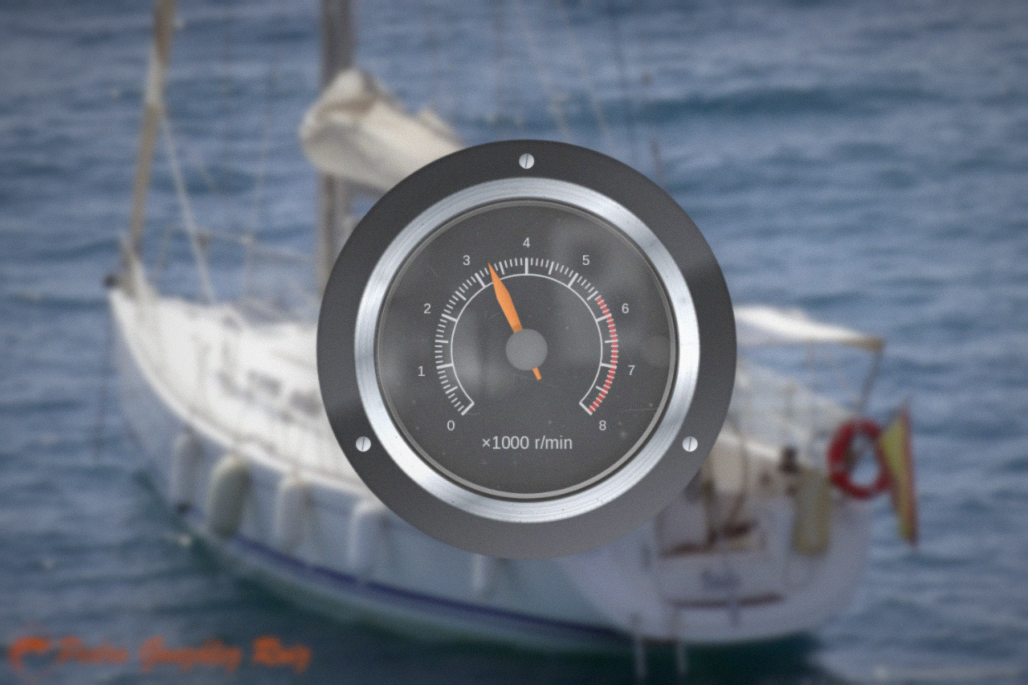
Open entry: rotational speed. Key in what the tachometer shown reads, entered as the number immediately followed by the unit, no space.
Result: 3300rpm
